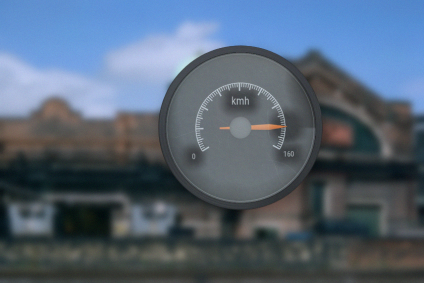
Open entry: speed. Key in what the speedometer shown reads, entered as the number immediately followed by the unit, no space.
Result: 140km/h
